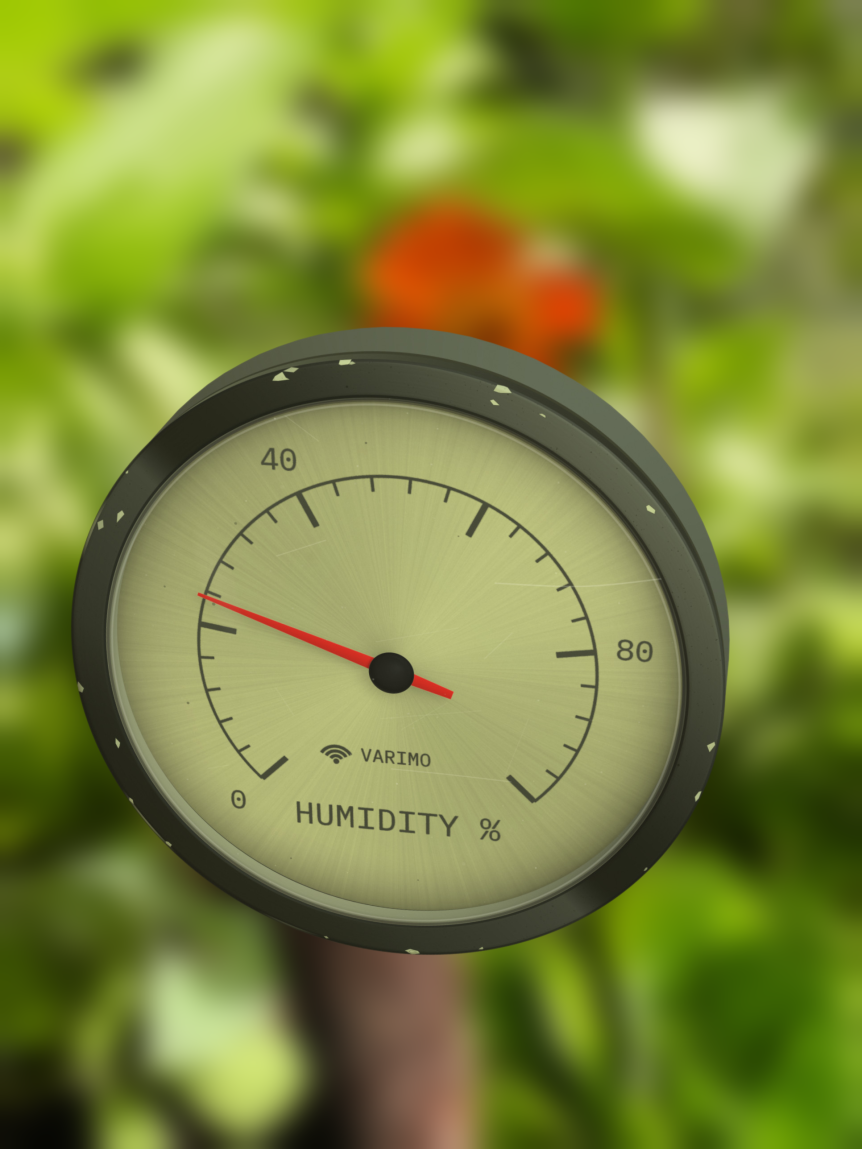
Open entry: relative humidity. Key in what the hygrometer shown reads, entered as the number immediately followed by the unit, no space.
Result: 24%
